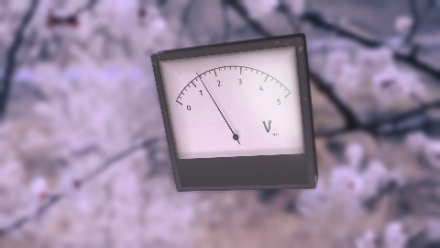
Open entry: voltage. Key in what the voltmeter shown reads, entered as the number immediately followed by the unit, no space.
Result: 1.4V
